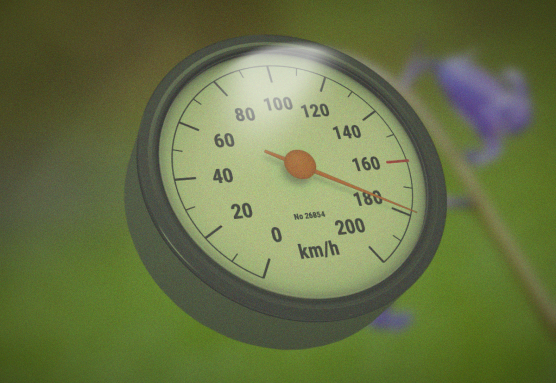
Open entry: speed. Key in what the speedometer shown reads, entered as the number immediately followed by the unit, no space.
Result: 180km/h
